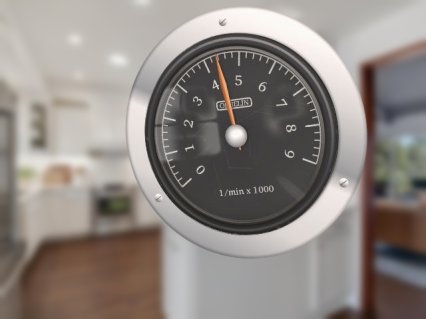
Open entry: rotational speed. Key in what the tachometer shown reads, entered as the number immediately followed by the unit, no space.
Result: 4400rpm
